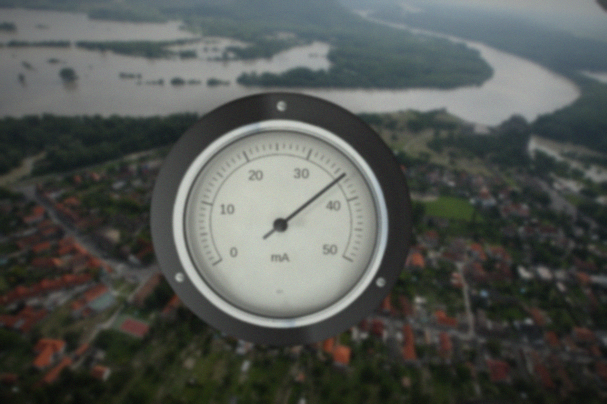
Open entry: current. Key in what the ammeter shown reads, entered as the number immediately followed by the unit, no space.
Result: 36mA
